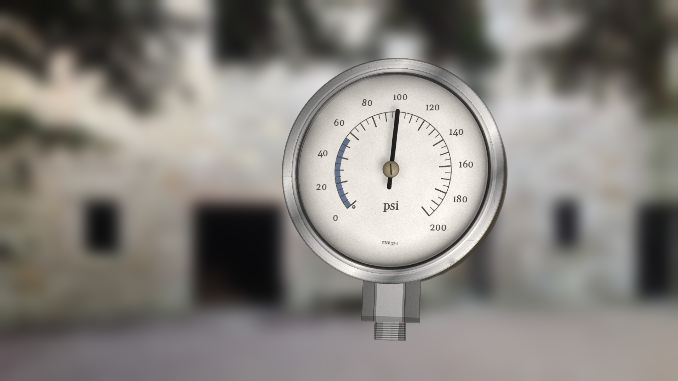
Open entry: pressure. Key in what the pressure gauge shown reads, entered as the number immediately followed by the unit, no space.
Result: 100psi
